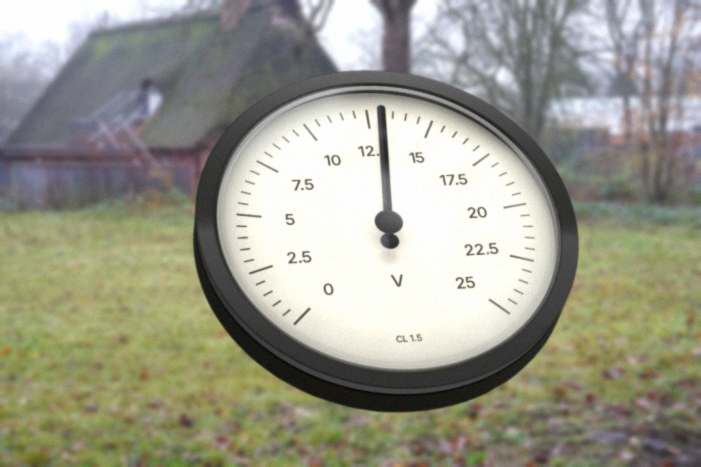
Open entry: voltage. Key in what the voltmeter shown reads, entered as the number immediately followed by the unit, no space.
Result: 13V
